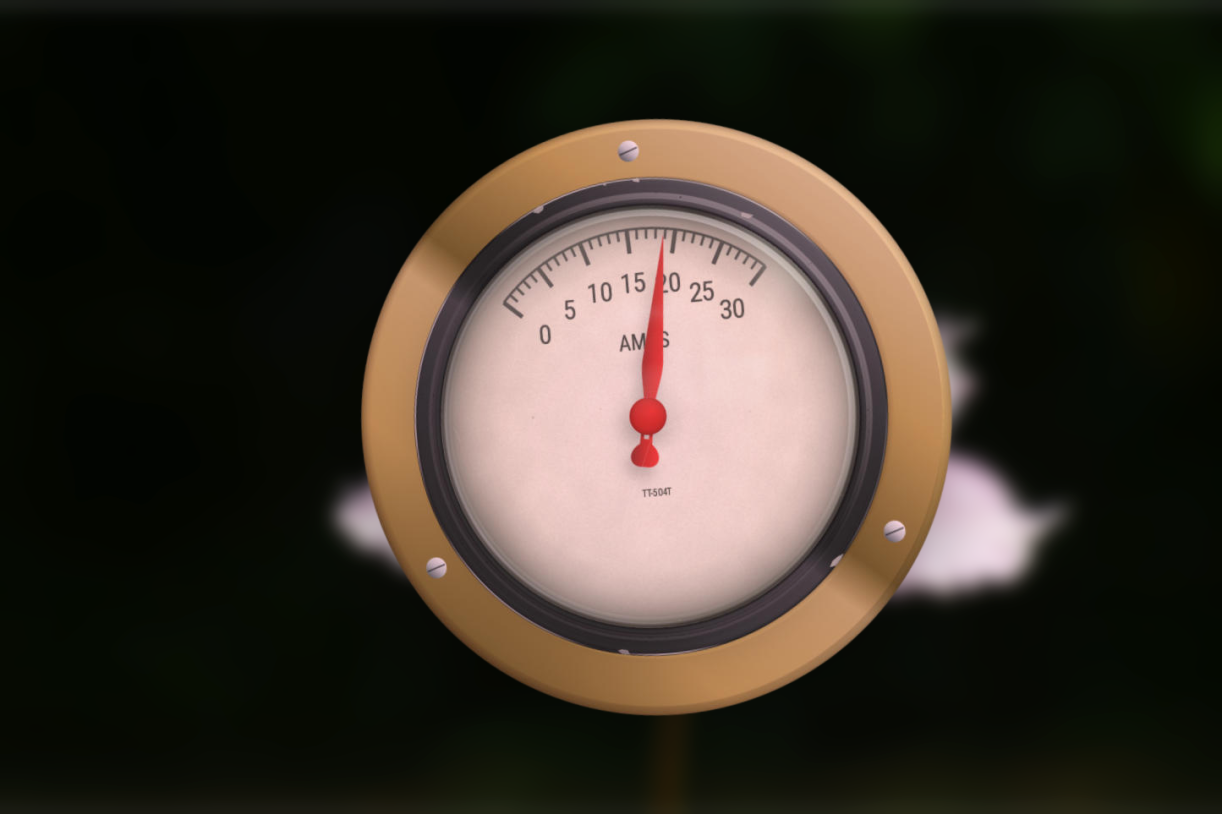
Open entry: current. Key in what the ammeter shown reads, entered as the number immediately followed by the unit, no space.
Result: 19A
